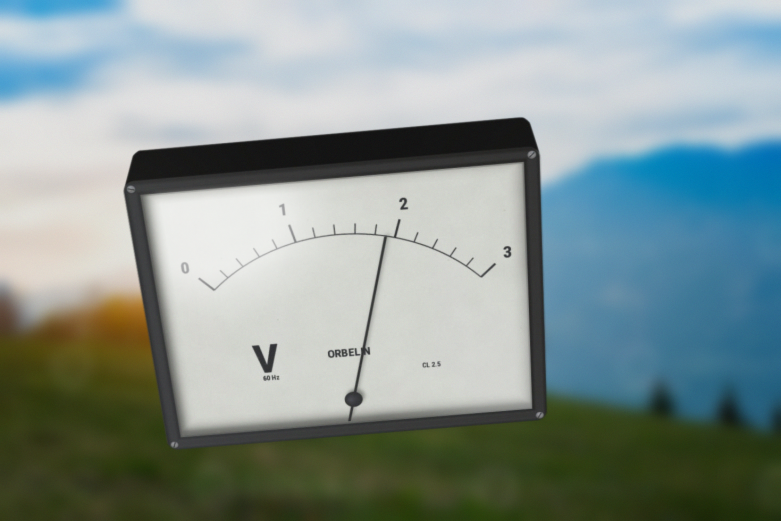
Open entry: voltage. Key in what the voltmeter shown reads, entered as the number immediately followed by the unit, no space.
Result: 1.9V
